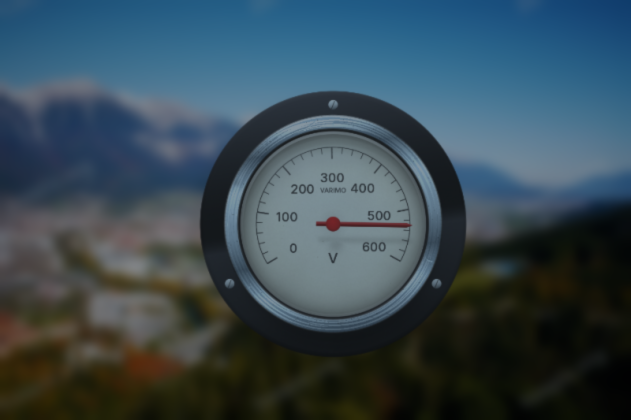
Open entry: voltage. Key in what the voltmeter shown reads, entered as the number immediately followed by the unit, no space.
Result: 530V
